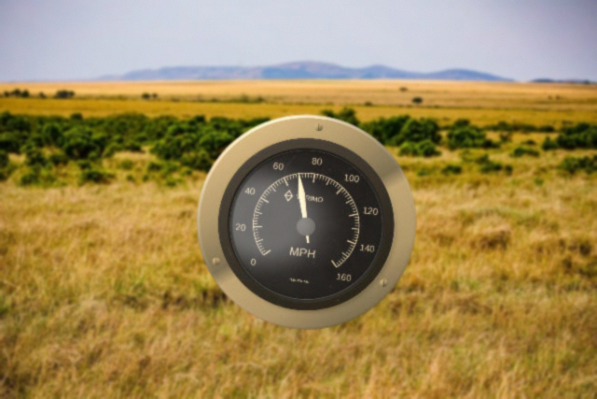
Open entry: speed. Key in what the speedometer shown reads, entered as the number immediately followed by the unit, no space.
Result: 70mph
